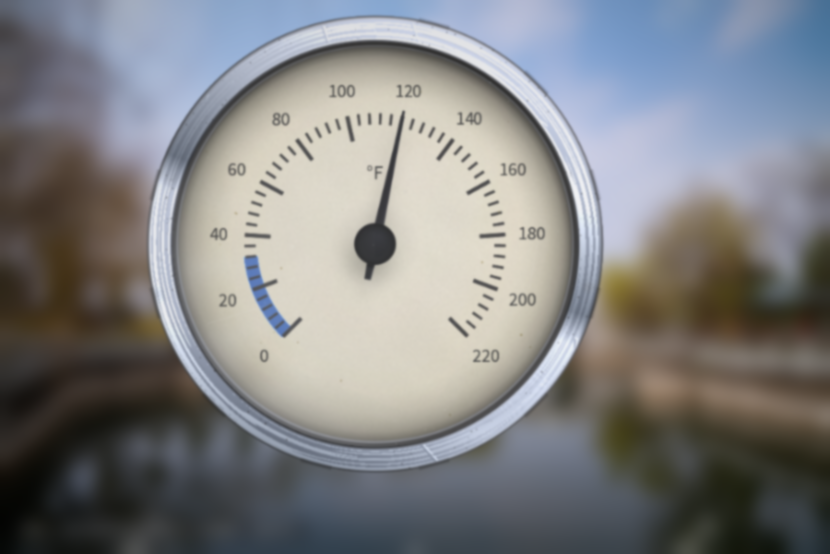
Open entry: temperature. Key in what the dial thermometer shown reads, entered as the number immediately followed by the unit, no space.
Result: 120°F
